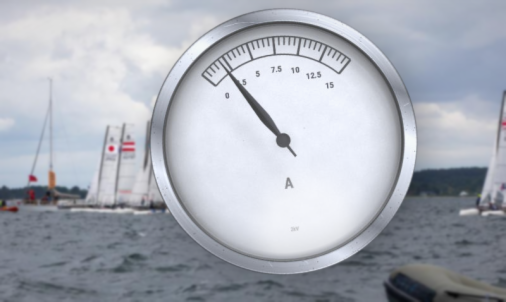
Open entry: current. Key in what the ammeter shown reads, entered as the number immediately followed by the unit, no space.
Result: 2A
